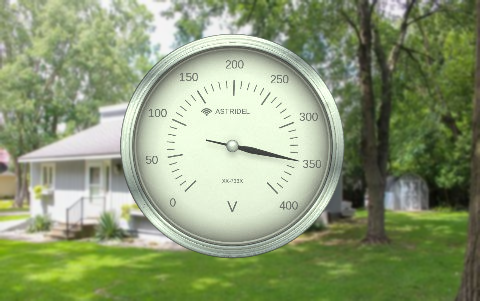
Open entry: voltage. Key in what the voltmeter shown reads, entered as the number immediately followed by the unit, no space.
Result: 350V
